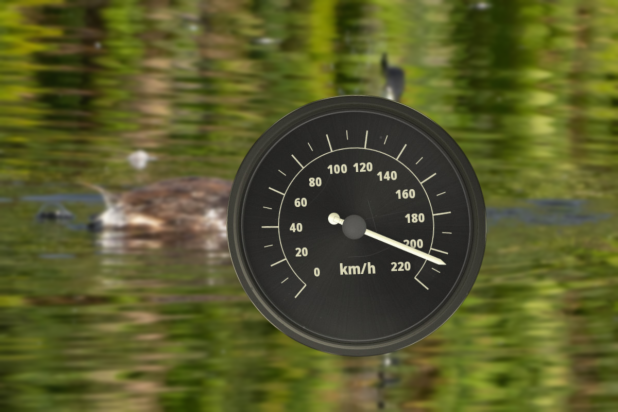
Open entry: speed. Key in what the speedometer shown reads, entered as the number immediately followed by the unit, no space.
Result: 205km/h
